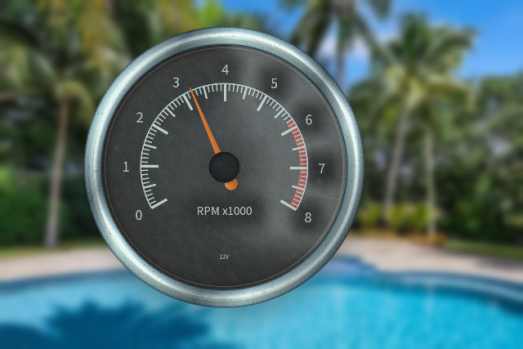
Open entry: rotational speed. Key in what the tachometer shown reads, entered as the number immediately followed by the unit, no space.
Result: 3200rpm
